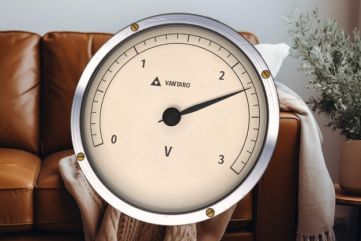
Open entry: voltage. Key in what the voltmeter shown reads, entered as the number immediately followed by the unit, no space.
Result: 2.25V
